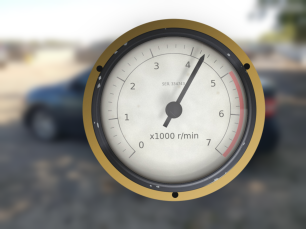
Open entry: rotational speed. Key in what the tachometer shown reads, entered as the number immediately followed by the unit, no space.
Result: 4300rpm
